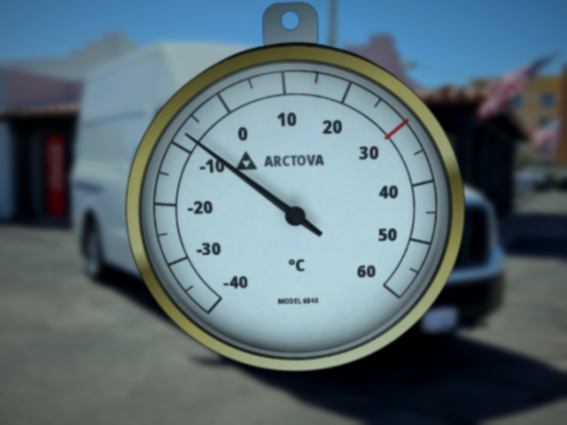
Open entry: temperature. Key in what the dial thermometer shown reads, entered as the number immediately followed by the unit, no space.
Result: -7.5°C
